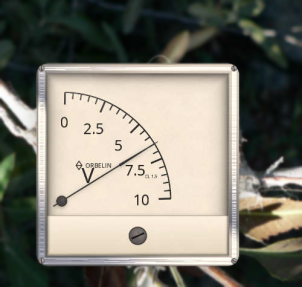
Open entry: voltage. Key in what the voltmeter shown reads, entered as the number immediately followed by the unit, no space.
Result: 6.5V
